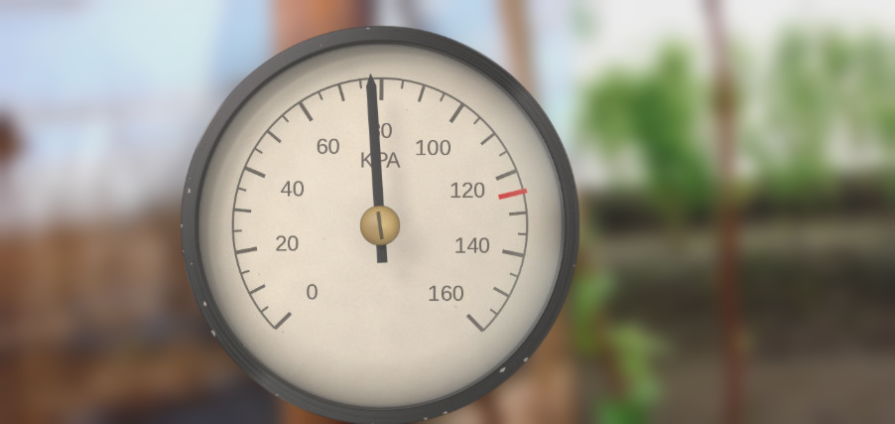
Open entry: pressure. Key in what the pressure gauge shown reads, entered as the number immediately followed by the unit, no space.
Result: 77.5kPa
